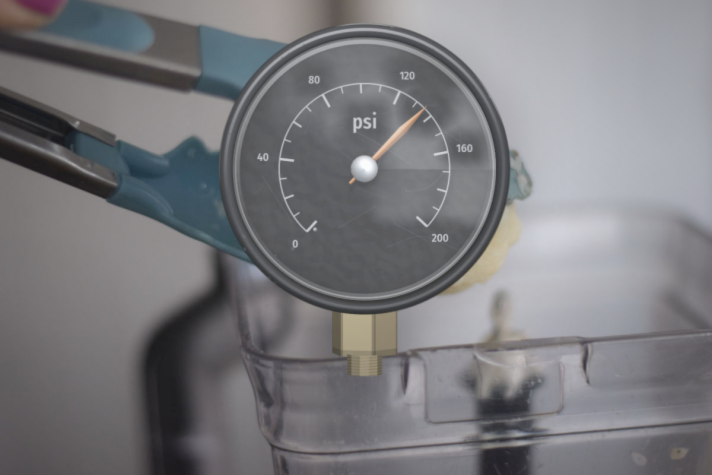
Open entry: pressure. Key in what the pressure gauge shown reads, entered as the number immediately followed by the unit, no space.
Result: 135psi
